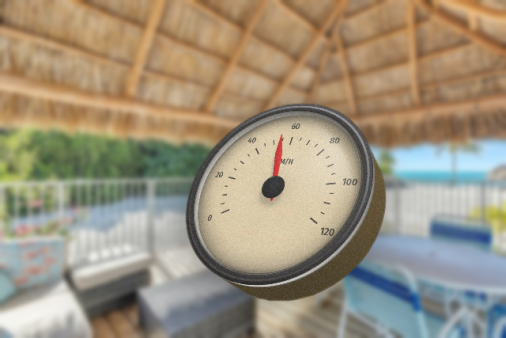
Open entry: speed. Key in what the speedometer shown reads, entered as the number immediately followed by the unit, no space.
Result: 55km/h
